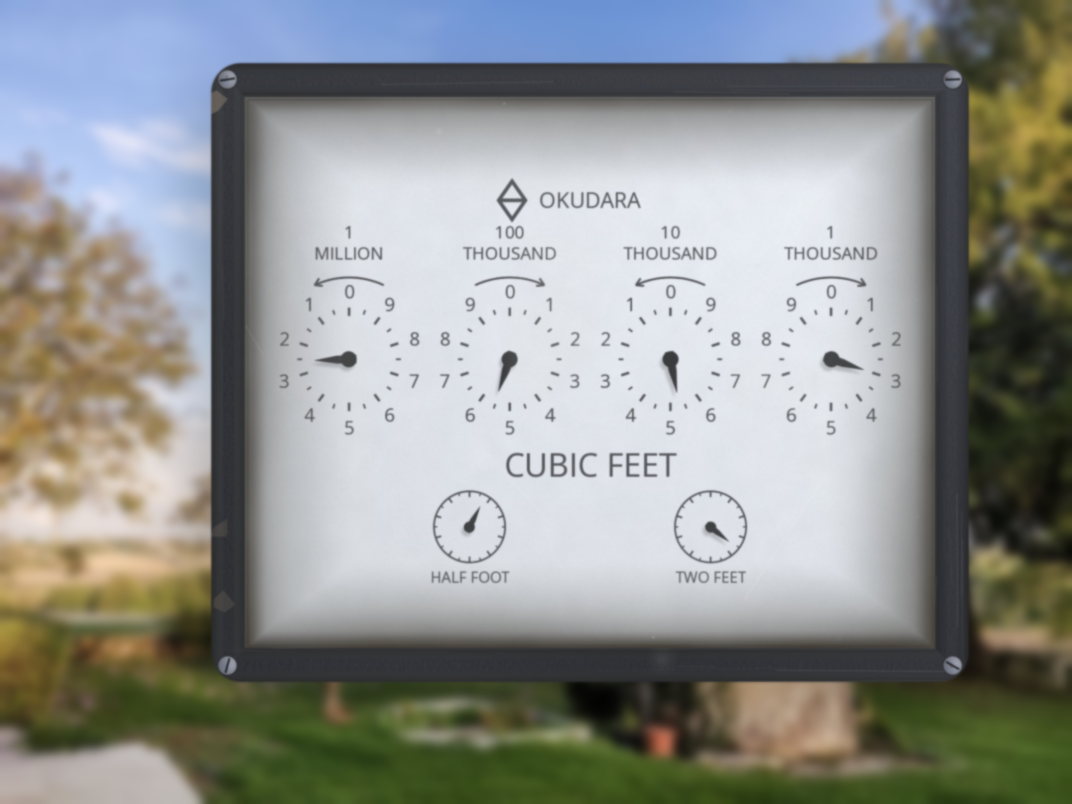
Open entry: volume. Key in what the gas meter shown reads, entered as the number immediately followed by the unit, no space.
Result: 255300ft³
